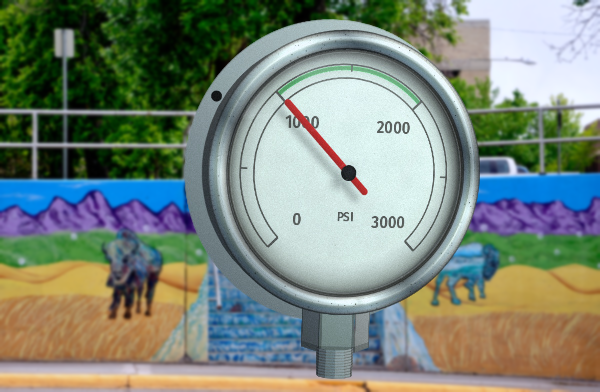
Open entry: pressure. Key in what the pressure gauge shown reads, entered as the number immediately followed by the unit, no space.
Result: 1000psi
